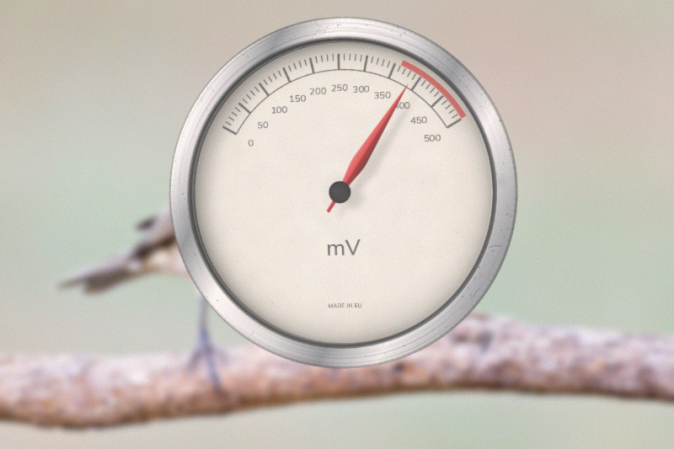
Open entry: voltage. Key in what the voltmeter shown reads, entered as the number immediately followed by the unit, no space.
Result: 390mV
